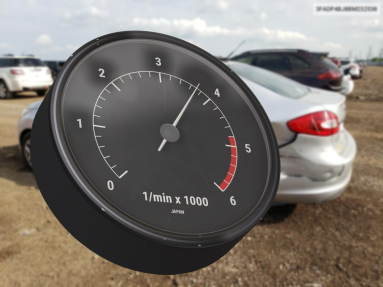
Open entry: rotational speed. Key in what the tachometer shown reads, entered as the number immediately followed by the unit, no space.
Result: 3700rpm
